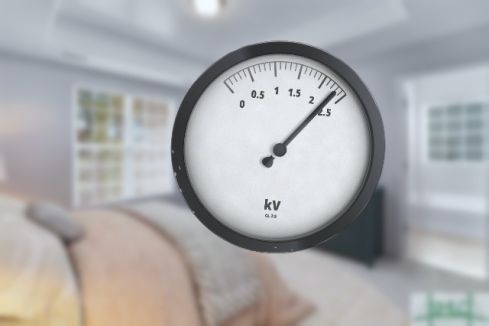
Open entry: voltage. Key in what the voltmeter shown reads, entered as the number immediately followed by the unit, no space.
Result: 2.3kV
